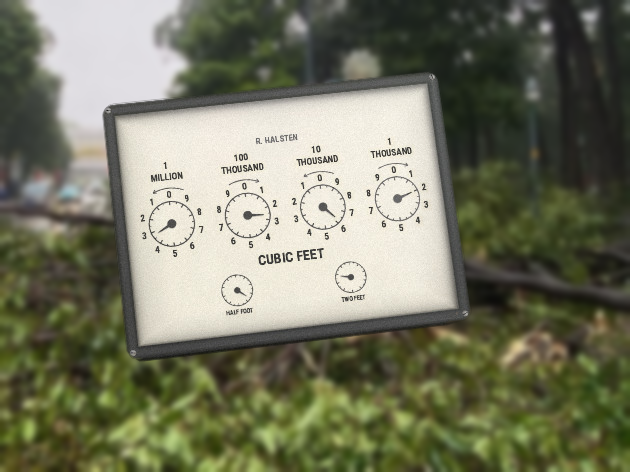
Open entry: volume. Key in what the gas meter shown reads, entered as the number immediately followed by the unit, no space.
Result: 326200ft³
